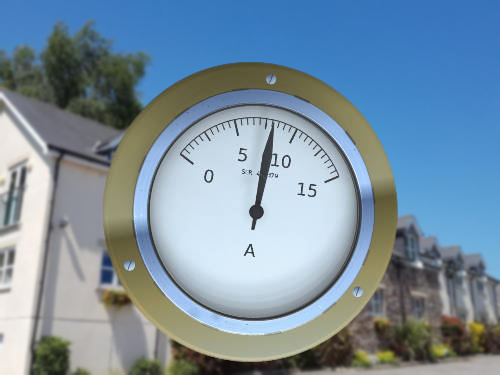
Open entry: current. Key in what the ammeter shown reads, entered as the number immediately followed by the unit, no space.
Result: 8A
